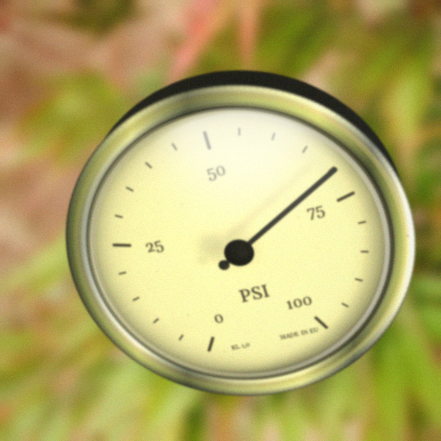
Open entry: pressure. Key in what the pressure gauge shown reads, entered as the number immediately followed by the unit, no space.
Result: 70psi
